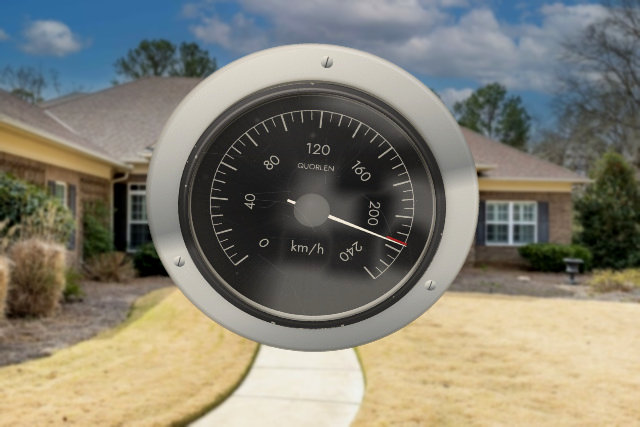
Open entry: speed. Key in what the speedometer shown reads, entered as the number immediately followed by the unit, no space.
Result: 215km/h
